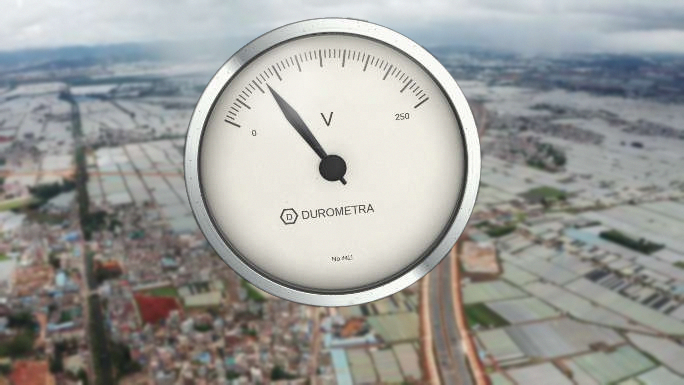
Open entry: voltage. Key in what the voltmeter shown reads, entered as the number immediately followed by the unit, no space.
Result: 60V
